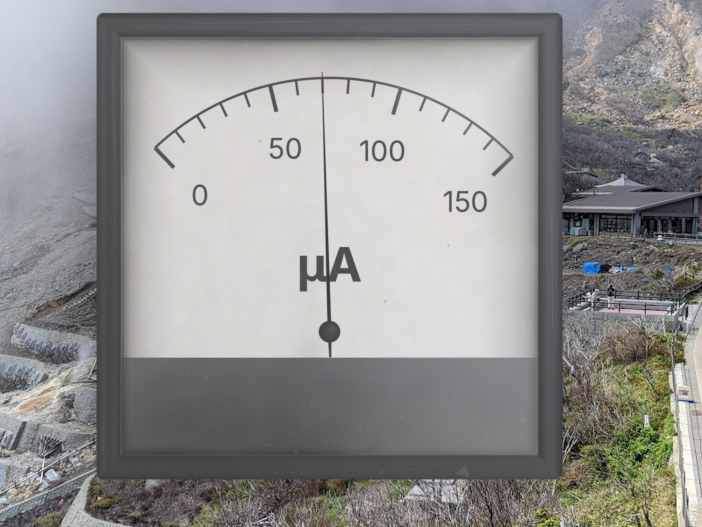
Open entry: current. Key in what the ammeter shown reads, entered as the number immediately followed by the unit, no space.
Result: 70µA
